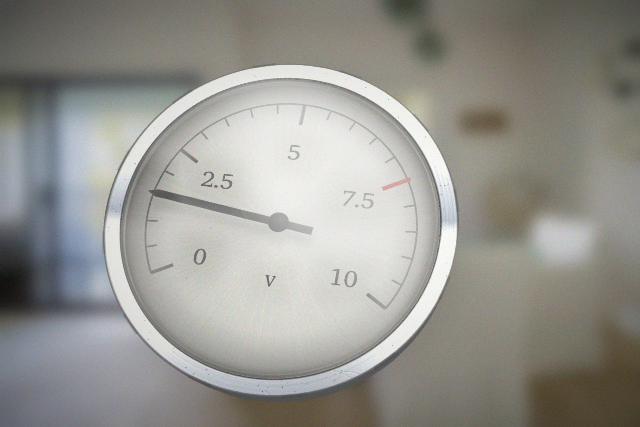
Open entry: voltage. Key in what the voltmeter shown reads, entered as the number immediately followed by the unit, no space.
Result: 1.5V
